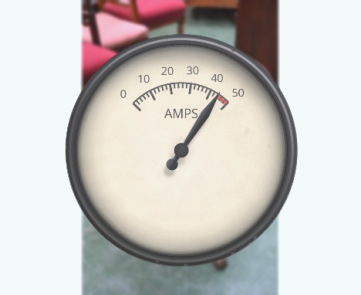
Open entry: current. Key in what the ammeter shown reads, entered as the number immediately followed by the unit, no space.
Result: 44A
